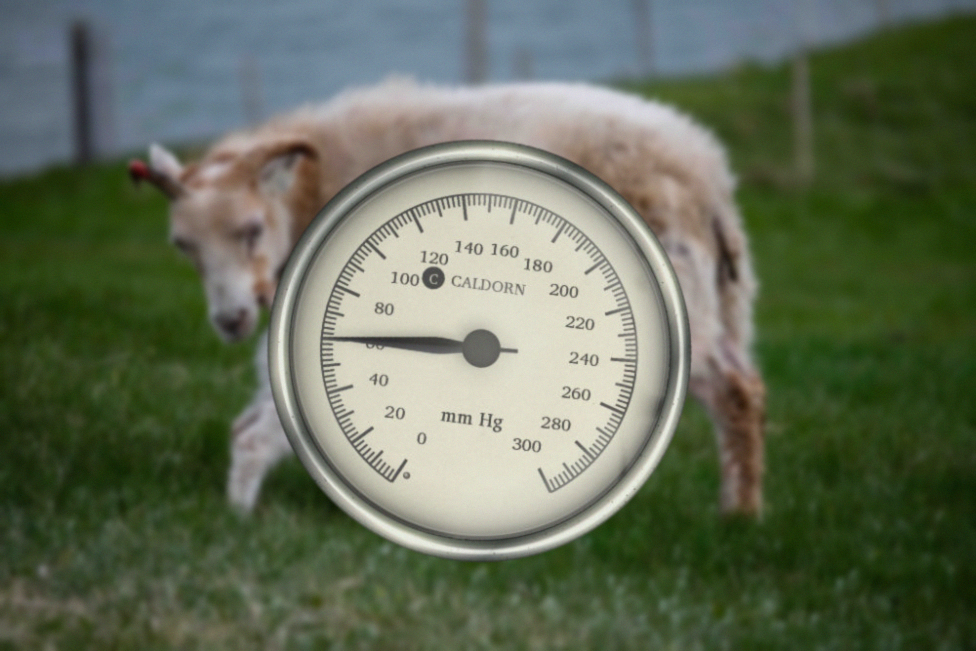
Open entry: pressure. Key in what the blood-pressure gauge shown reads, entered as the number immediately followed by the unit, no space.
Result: 60mmHg
